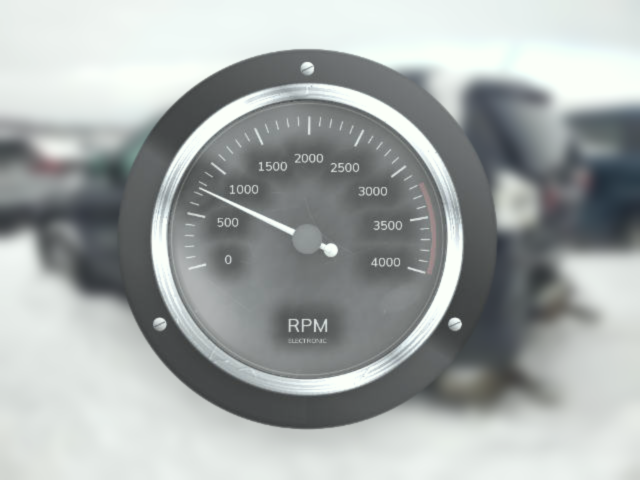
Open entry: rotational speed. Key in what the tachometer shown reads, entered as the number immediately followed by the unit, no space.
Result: 750rpm
